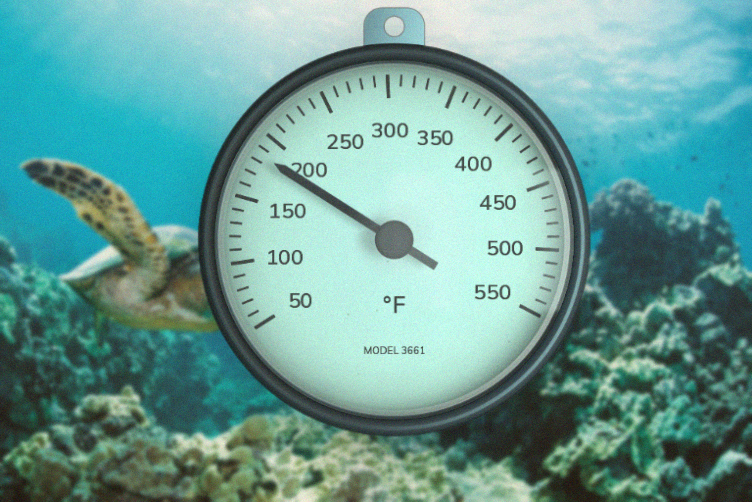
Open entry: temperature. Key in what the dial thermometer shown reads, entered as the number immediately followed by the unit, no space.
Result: 185°F
